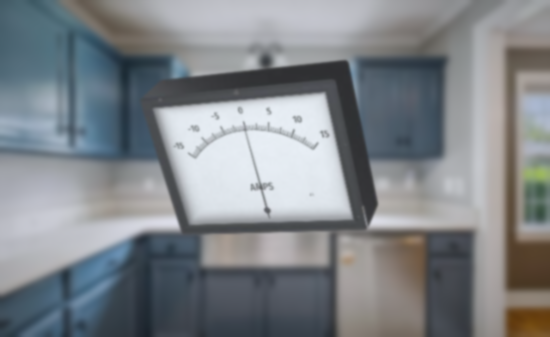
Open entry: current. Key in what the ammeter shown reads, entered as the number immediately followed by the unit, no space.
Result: 0A
